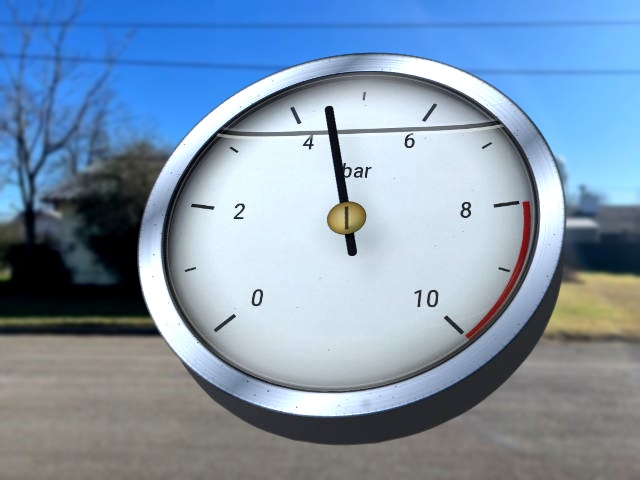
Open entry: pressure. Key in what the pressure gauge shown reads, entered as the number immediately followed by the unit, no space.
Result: 4.5bar
